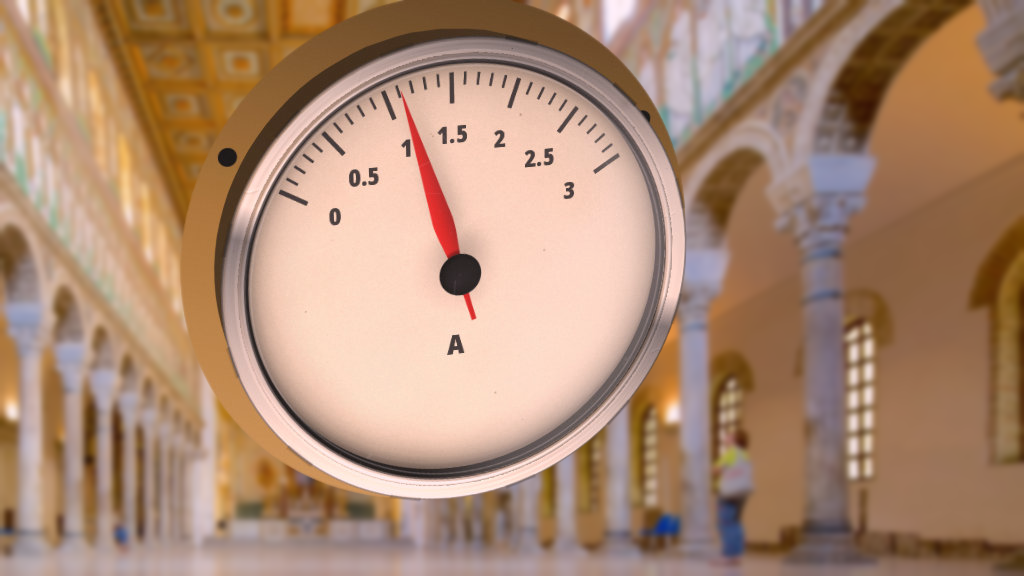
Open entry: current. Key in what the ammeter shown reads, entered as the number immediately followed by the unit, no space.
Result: 1.1A
